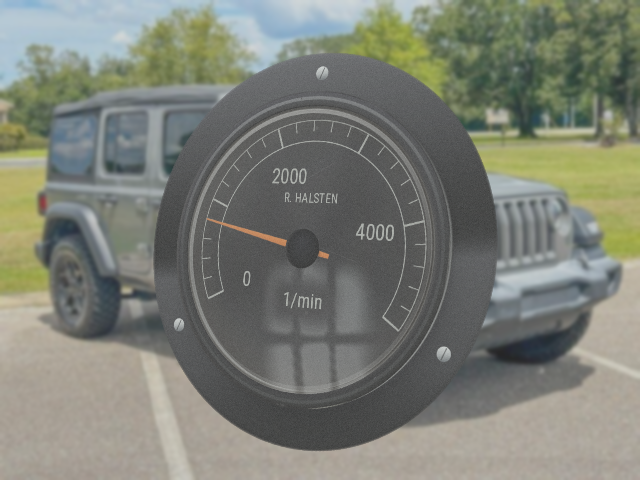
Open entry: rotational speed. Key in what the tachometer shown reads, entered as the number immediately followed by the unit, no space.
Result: 800rpm
